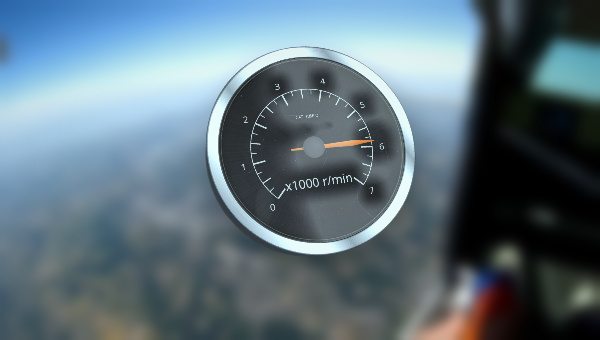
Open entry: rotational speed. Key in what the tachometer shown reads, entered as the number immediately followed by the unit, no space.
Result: 5875rpm
